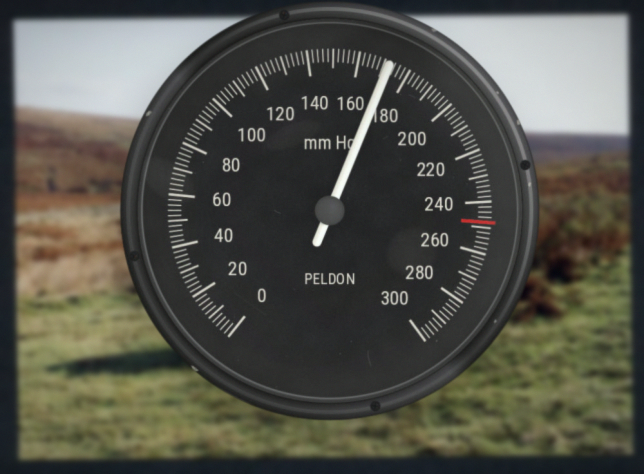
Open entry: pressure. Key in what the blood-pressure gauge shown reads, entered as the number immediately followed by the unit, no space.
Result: 172mmHg
